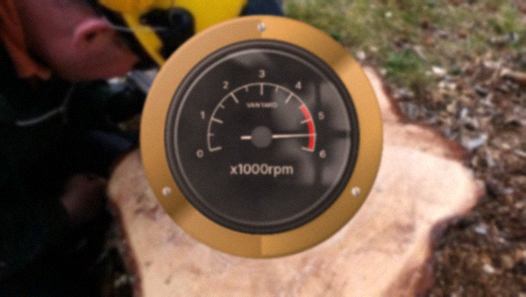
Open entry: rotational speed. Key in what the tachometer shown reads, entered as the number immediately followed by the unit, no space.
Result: 5500rpm
